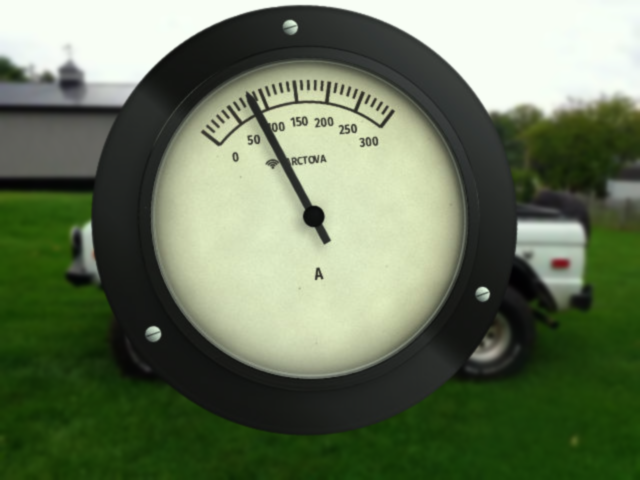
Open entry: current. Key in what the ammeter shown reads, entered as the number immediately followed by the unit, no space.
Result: 80A
